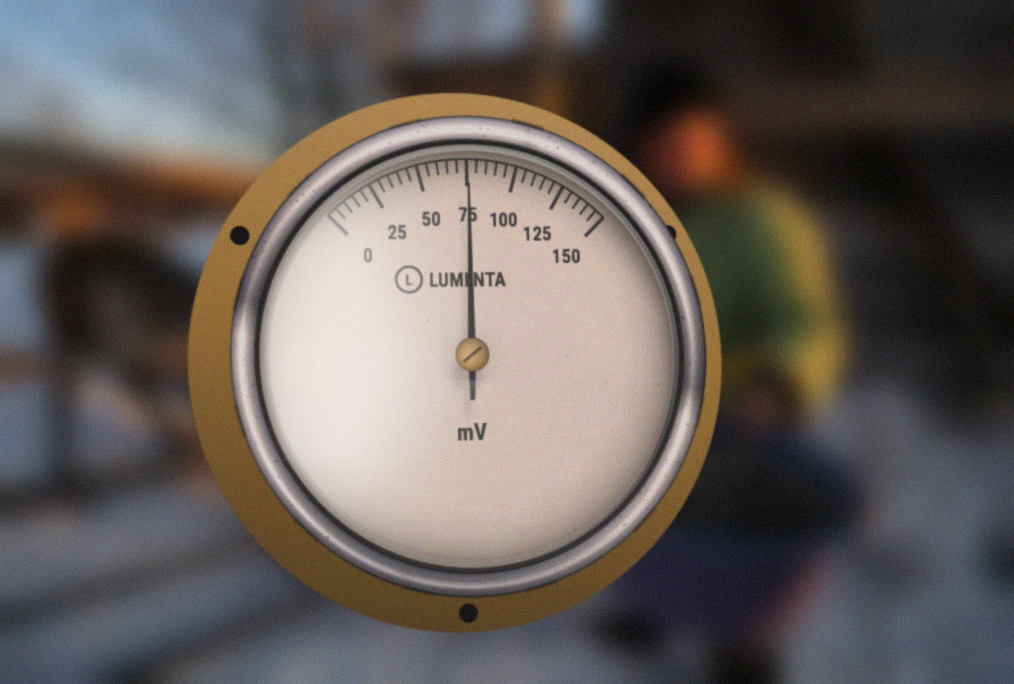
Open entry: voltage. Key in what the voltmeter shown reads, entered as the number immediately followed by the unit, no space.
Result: 75mV
